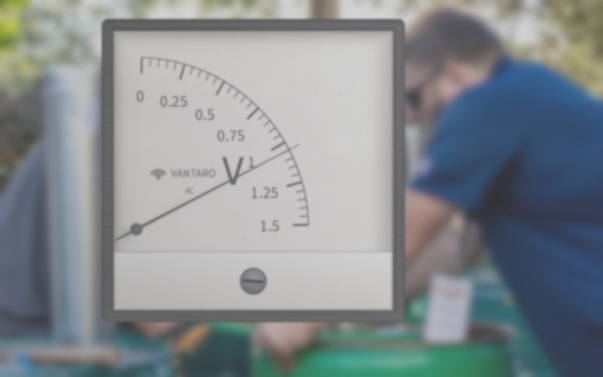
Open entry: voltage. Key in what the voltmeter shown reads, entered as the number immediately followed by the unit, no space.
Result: 1.05V
